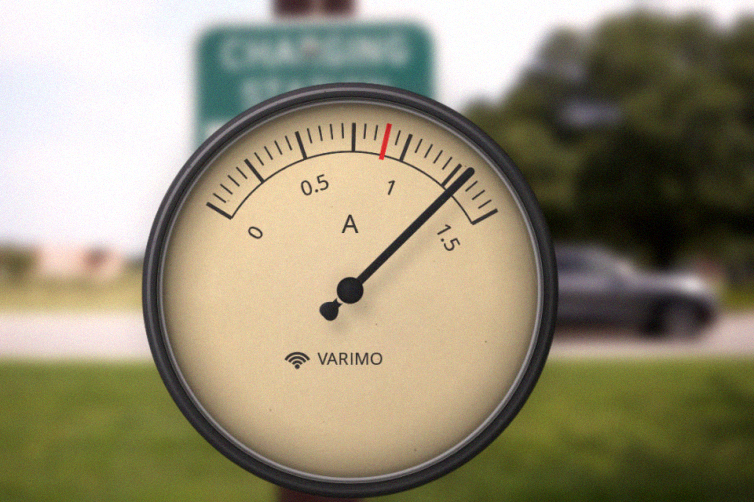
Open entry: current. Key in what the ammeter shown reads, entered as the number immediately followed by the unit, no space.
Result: 1.3A
